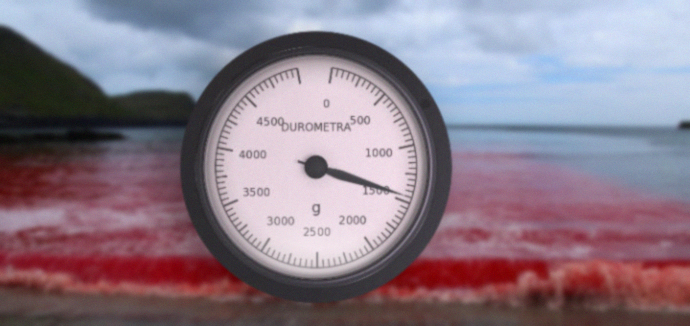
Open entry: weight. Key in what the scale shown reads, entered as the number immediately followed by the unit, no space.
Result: 1450g
